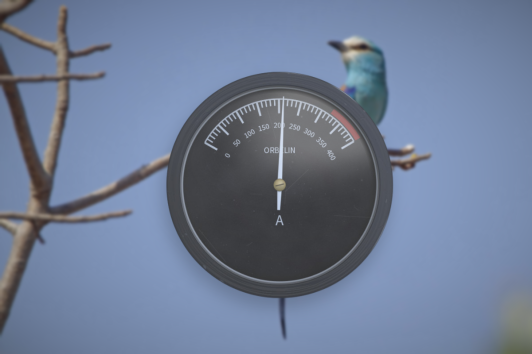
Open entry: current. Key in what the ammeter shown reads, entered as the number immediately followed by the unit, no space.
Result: 210A
